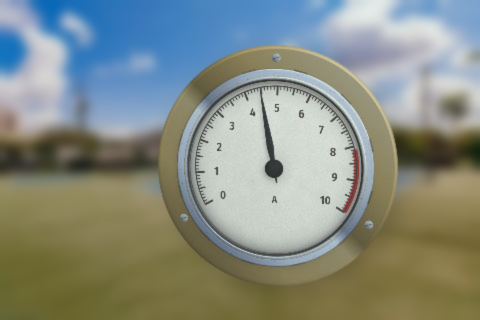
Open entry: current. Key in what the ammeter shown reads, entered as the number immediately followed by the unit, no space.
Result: 4.5A
